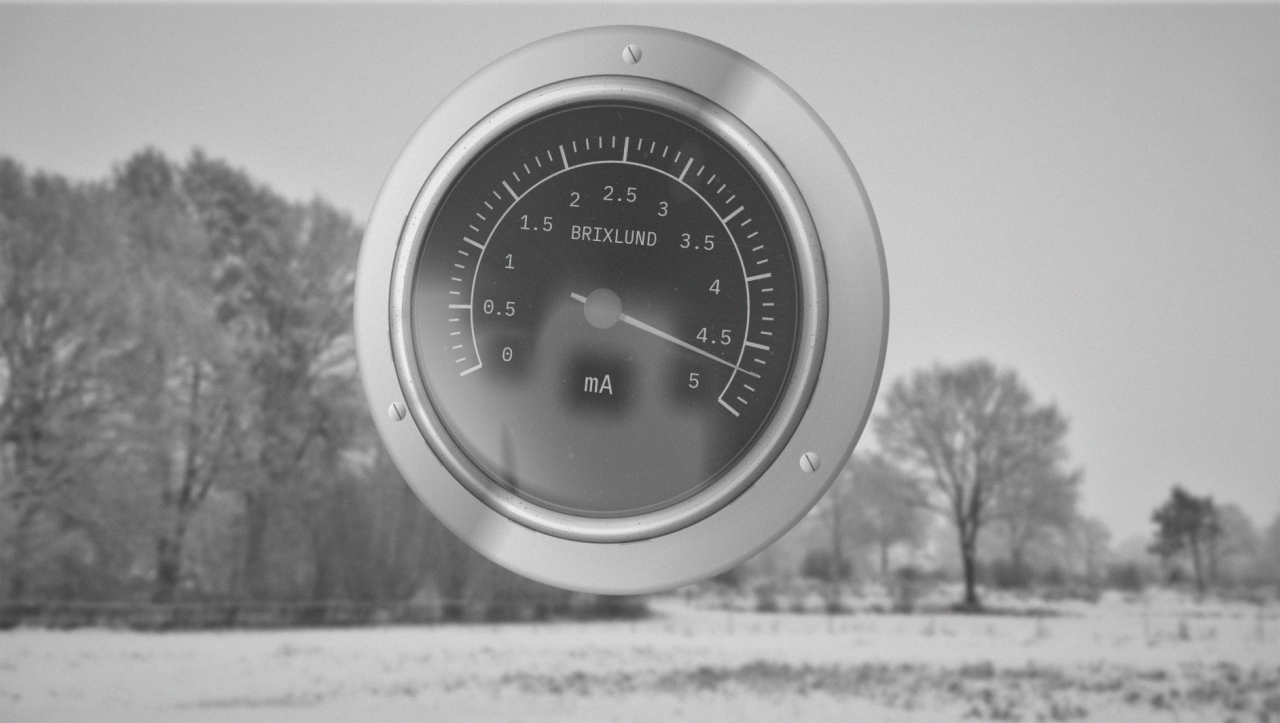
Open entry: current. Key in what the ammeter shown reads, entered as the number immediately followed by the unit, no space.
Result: 4.7mA
